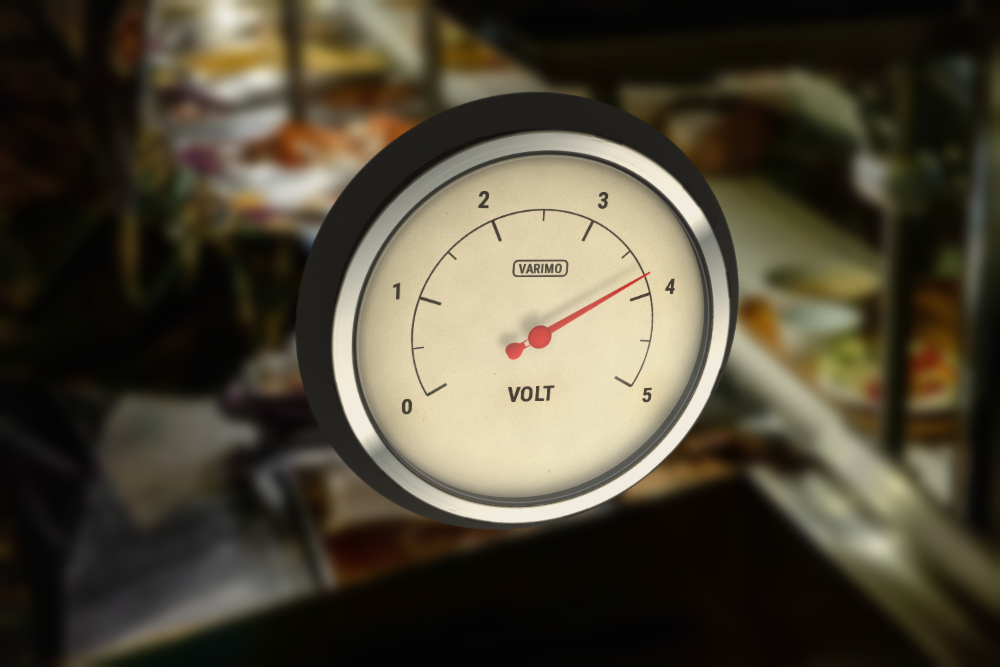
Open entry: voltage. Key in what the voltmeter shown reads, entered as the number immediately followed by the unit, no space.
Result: 3.75V
